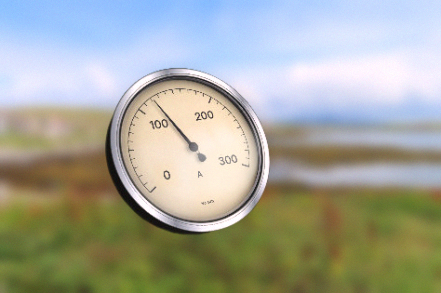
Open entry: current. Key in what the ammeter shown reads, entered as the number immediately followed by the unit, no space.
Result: 120A
